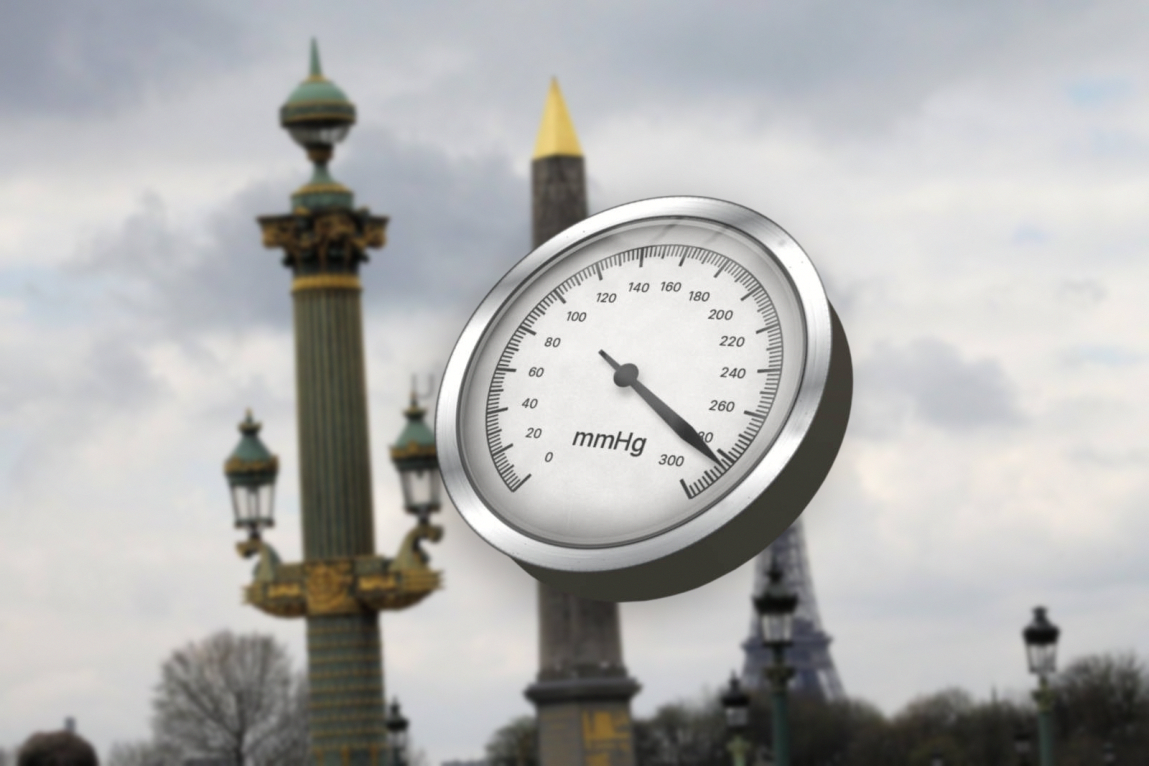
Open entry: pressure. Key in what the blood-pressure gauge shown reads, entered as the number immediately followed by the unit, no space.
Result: 284mmHg
